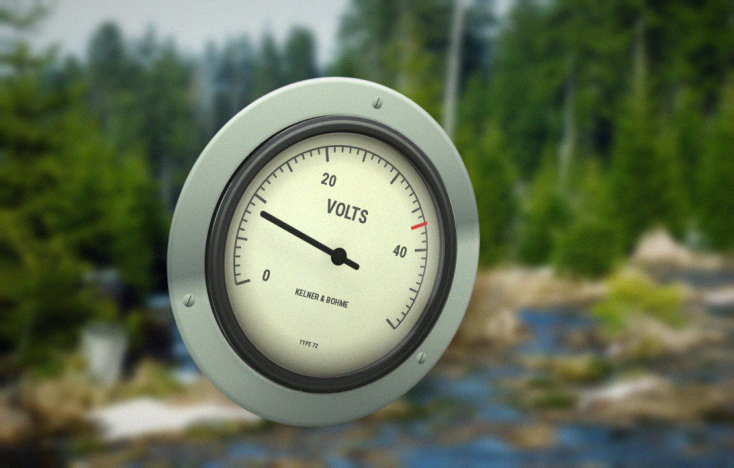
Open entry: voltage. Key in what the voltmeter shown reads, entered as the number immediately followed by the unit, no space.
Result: 8.5V
